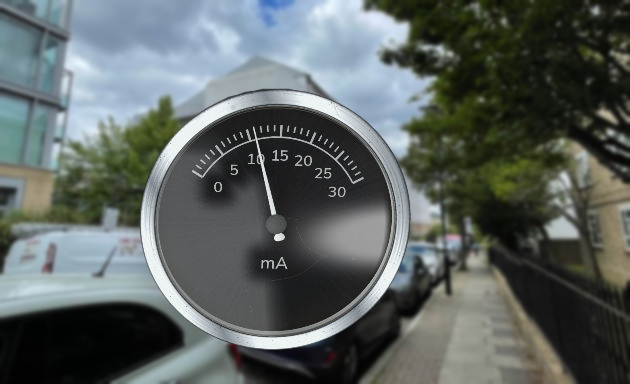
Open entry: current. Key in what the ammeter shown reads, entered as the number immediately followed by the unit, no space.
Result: 11mA
